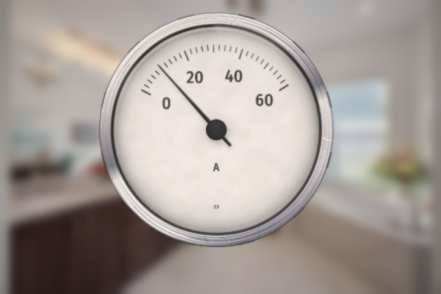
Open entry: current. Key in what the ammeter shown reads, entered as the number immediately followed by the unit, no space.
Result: 10A
